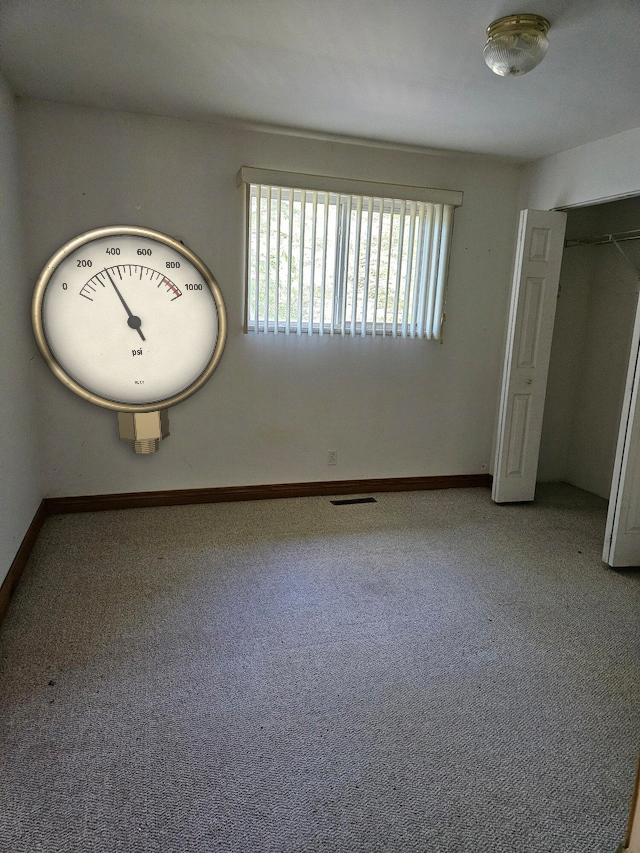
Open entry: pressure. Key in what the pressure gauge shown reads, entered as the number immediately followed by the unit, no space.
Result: 300psi
